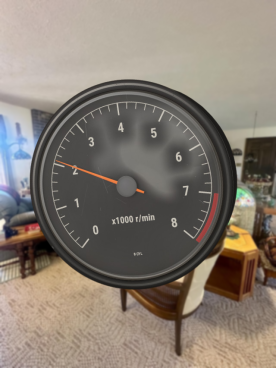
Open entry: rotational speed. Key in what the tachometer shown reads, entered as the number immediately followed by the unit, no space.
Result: 2100rpm
